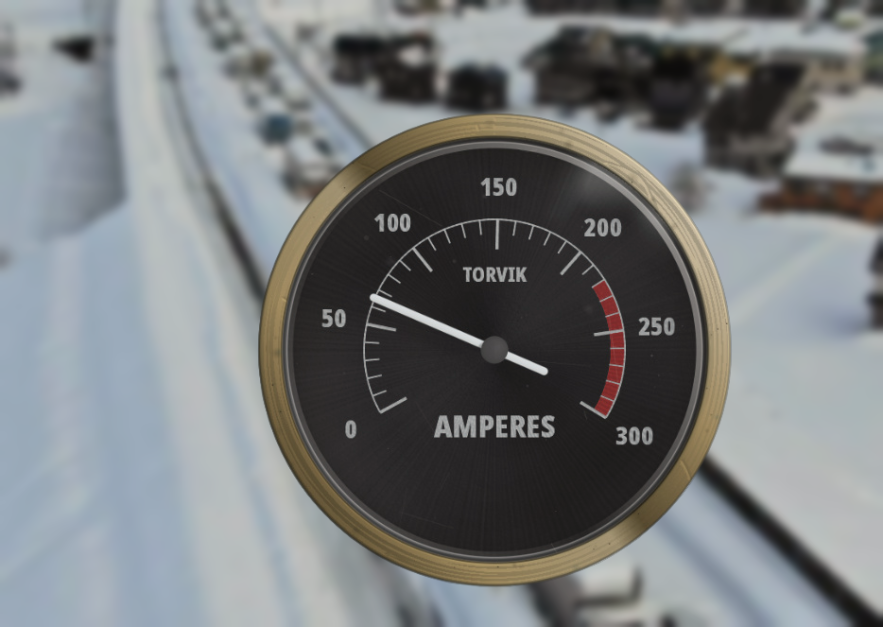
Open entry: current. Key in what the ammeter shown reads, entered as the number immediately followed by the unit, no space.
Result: 65A
